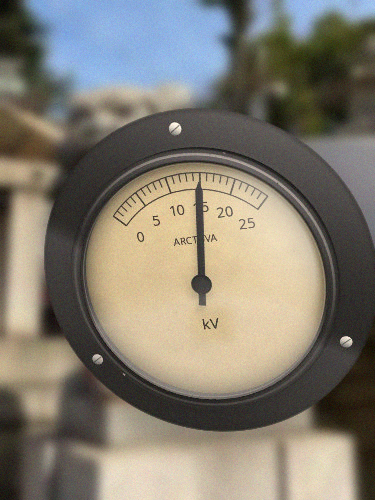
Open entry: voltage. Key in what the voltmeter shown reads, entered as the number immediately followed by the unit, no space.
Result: 15kV
